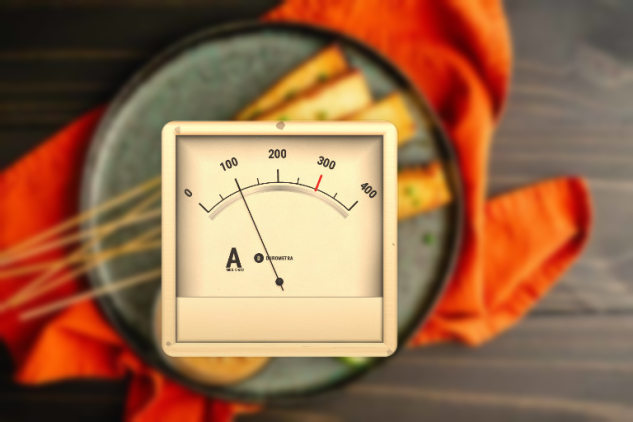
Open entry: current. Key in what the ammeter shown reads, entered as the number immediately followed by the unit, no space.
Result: 100A
